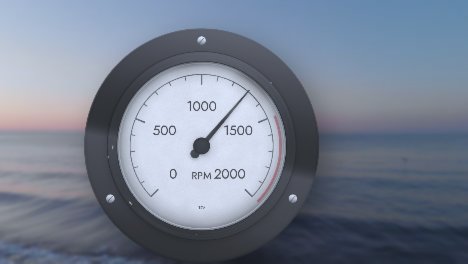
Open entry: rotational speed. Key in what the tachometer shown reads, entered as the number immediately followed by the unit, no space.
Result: 1300rpm
